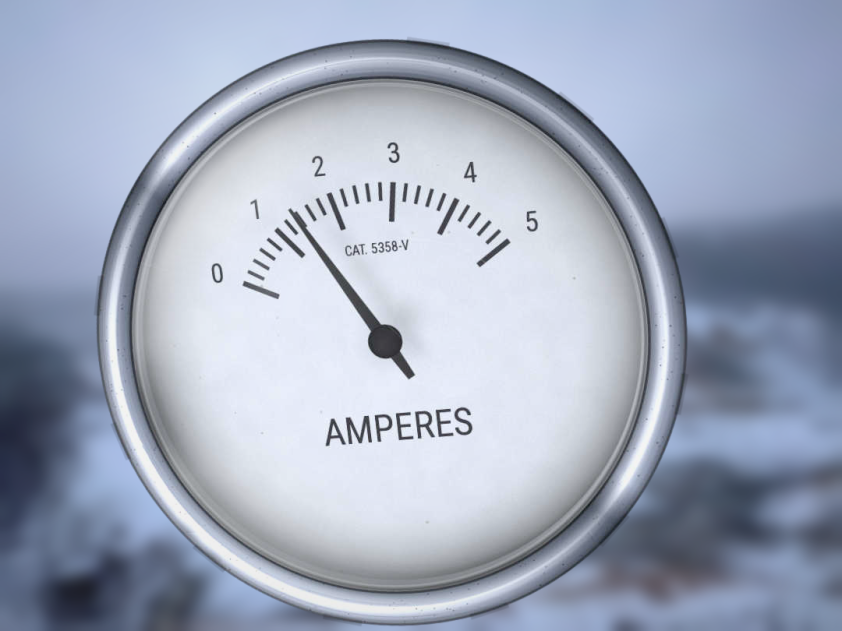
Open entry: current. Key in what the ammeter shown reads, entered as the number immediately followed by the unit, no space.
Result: 1.4A
